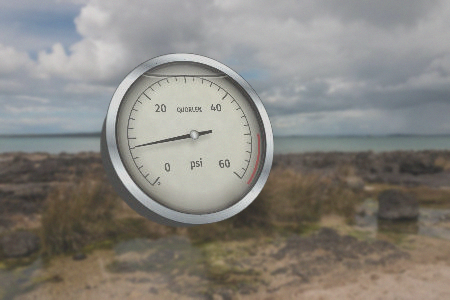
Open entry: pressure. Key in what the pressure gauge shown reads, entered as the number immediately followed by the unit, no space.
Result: 8psi
